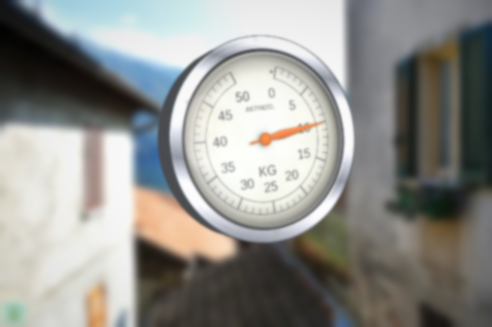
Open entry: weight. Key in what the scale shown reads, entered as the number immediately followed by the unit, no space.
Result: 10kg
